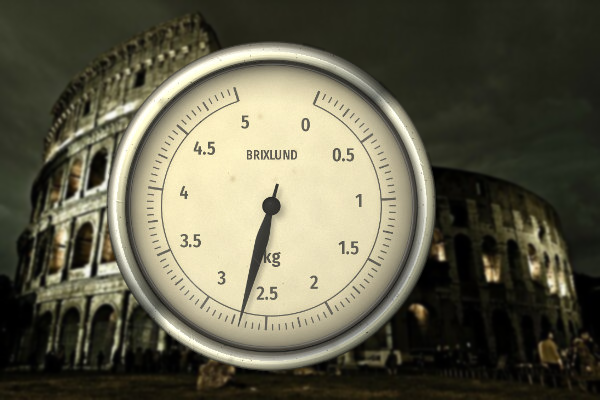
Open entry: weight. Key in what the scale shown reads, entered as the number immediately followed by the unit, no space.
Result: 2.7kg
